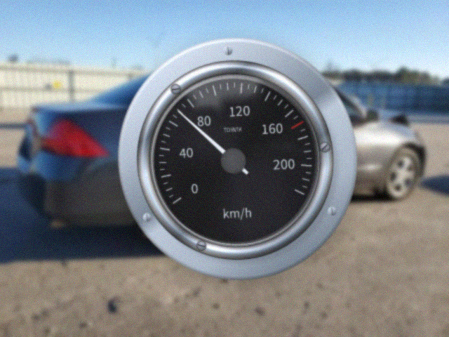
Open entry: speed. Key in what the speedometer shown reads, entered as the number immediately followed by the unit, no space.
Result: 70km/h
